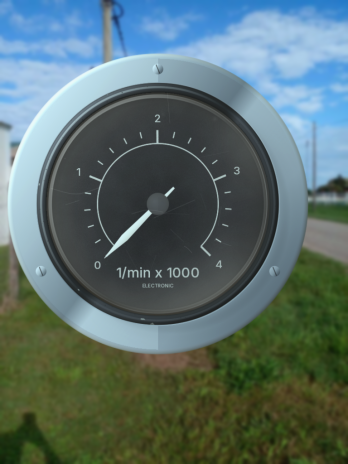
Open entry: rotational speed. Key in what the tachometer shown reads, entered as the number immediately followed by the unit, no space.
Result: 0rpm
